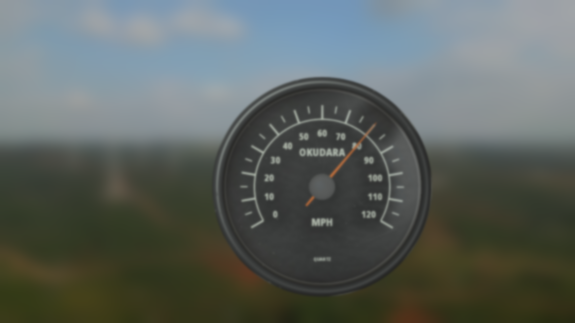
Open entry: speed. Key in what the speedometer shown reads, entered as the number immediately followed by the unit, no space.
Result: 80mph
